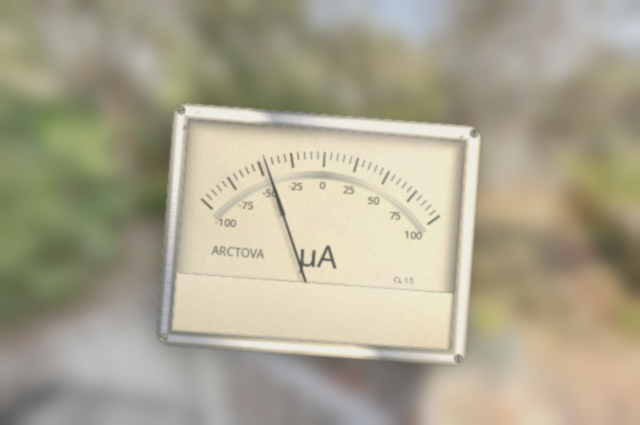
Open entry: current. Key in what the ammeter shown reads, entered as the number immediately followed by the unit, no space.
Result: -45µA
